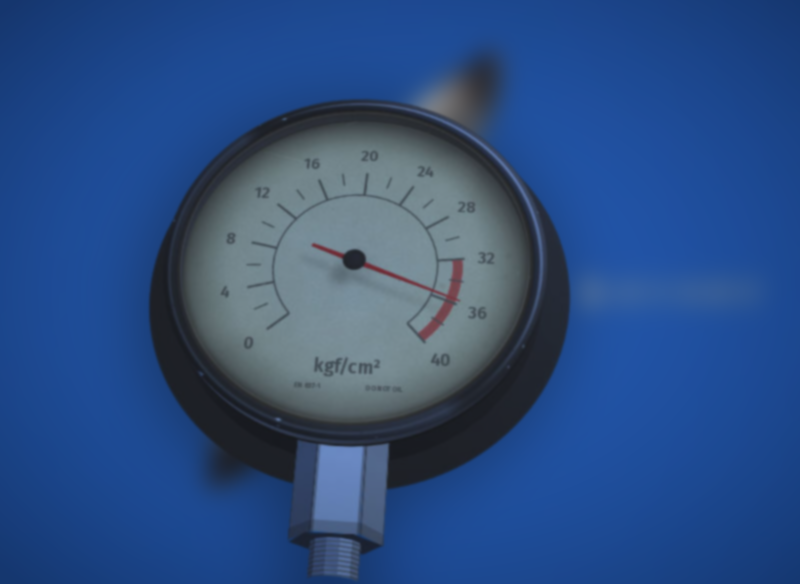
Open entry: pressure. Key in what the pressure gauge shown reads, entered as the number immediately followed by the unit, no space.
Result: 36kg/cm²
